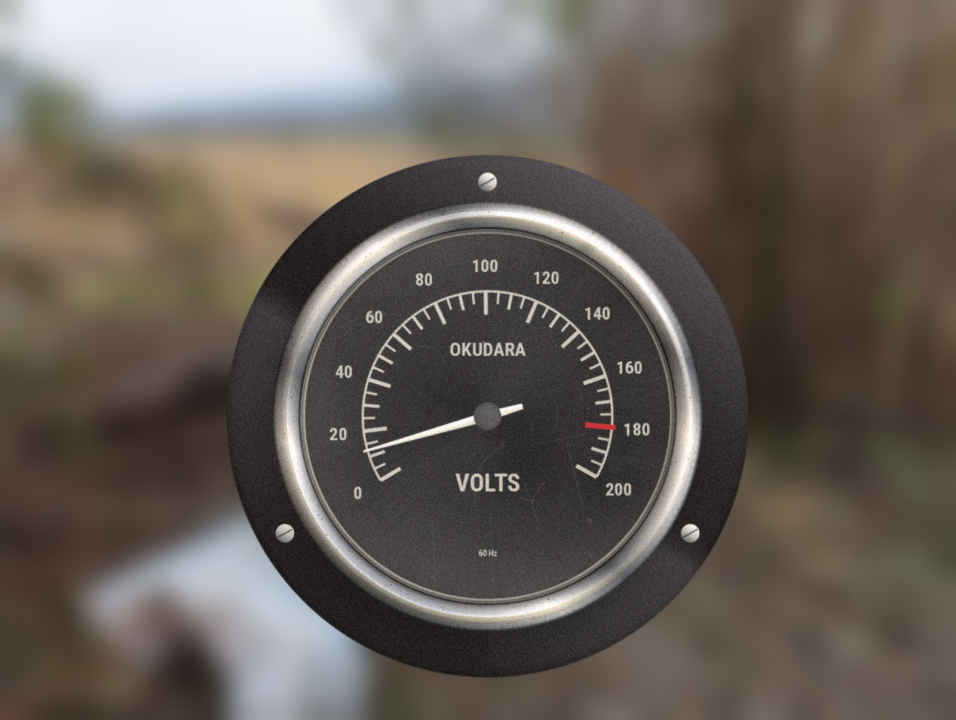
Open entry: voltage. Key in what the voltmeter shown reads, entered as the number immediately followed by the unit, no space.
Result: 12.5V
